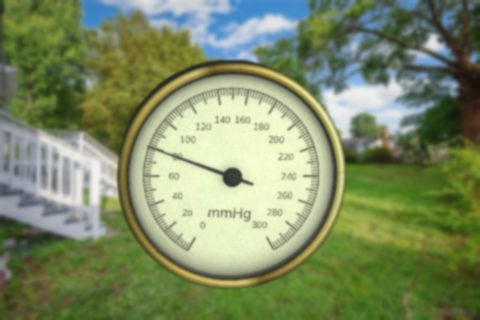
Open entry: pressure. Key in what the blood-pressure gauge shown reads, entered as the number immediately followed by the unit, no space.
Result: 80mmHg
